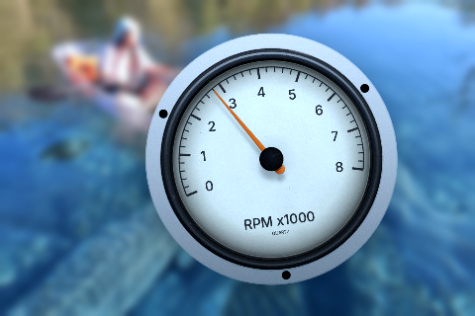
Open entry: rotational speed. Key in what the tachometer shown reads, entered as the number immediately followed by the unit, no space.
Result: 2800rpm
